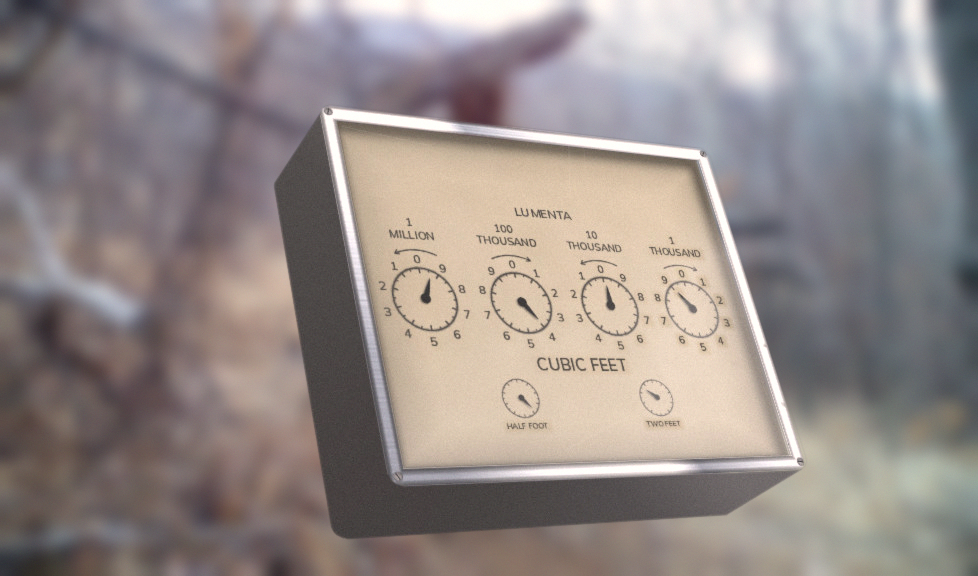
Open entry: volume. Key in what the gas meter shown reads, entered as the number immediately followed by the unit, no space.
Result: 939900ft³
